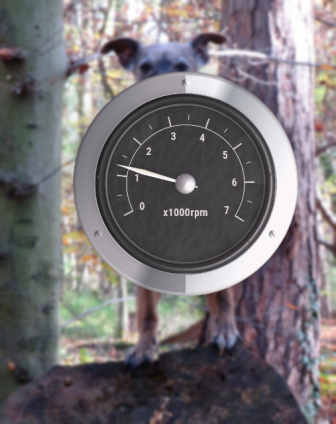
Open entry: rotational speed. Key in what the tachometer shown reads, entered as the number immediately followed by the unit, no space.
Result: 1250rpm
